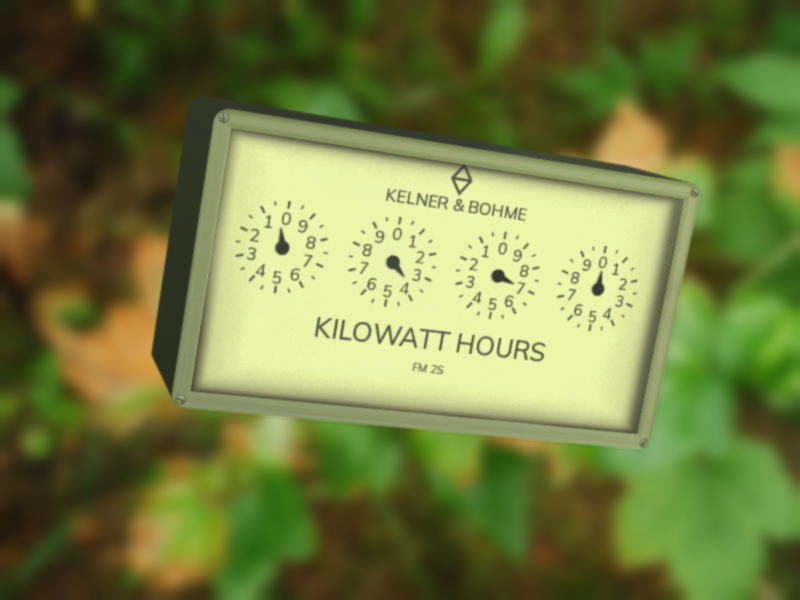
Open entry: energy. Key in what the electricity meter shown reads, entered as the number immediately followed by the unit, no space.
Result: 370kWh
